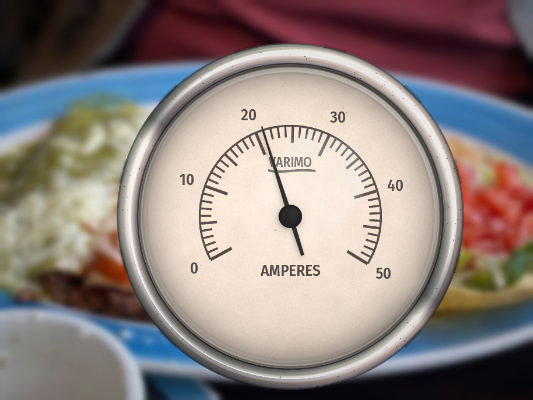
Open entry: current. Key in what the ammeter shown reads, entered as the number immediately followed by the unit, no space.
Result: 21A
